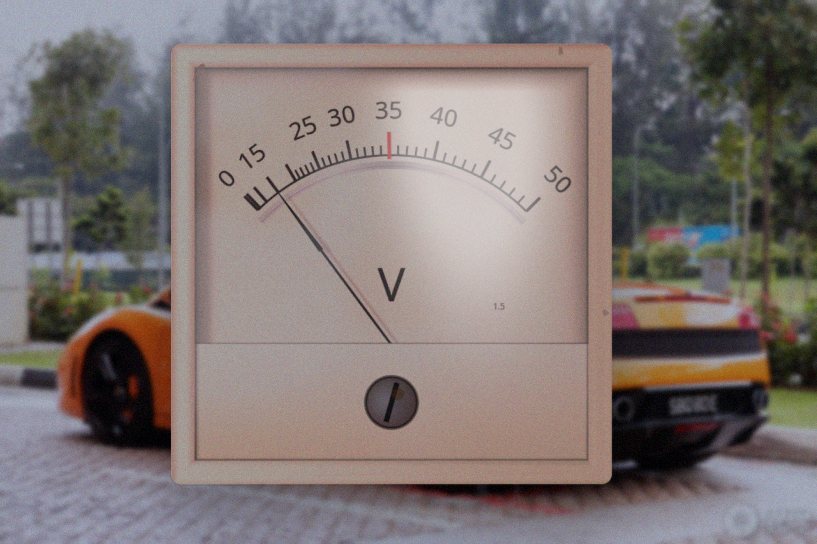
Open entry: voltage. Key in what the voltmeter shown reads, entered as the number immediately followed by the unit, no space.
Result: 15V
